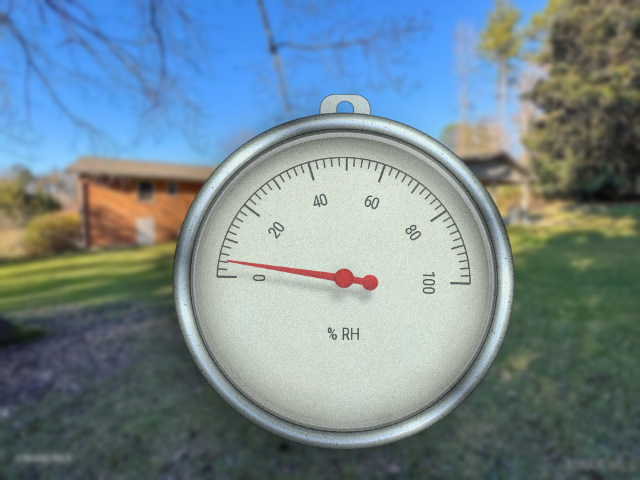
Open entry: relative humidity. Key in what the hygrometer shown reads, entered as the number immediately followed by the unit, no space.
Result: 4%
